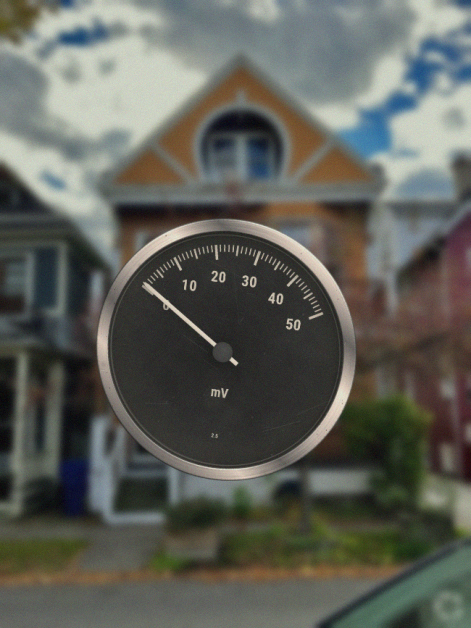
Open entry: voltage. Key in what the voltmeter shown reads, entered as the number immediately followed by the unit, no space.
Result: 1mV
